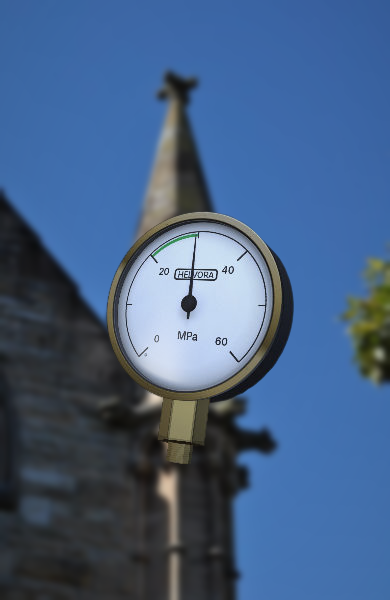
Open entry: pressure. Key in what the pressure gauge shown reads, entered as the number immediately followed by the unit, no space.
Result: 30MPa
